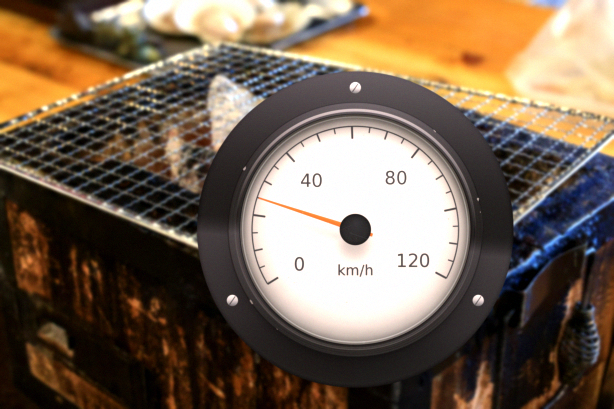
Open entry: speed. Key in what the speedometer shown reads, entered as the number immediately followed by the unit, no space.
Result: 25km/h
